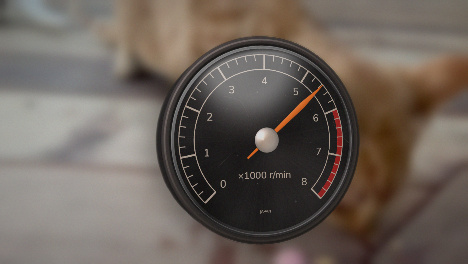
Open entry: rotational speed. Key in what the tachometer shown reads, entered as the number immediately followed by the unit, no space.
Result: 5400rpm
